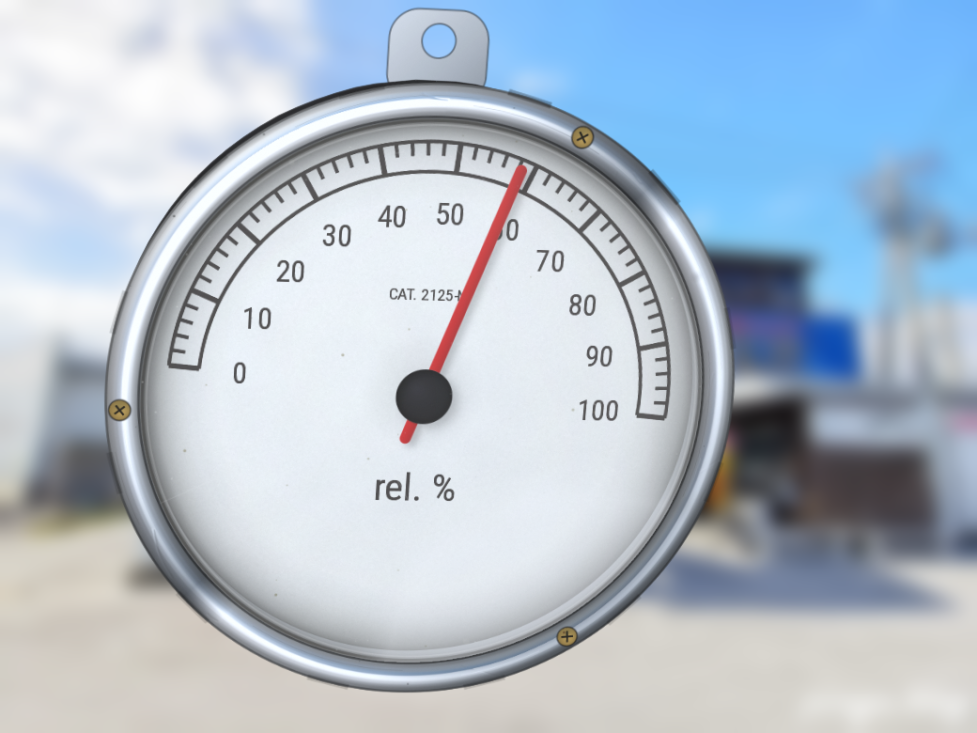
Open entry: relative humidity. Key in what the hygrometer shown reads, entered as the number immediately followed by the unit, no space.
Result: 58%
